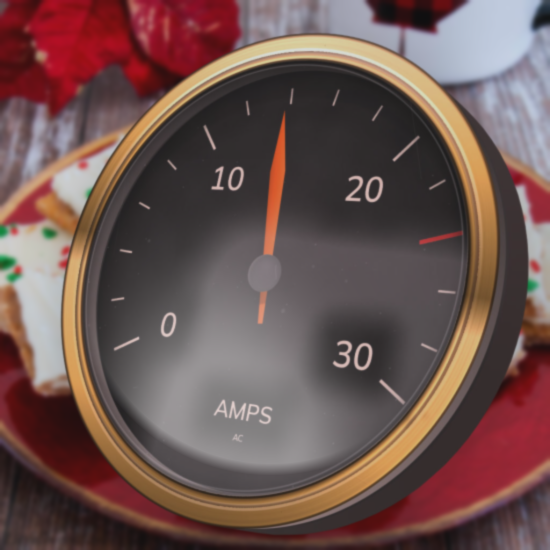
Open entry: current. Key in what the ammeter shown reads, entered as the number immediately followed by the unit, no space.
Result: 14A
